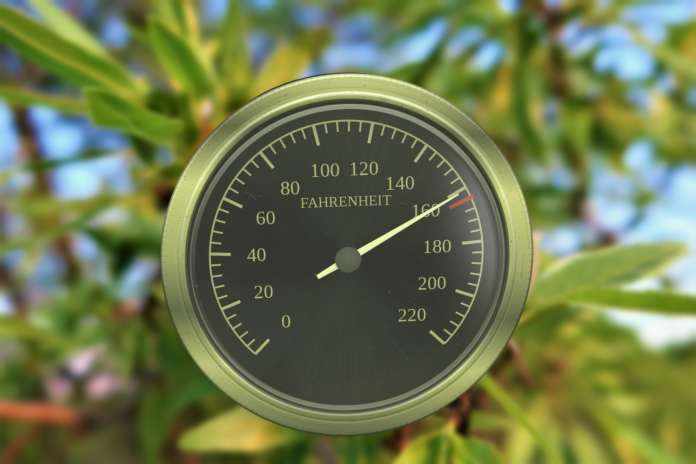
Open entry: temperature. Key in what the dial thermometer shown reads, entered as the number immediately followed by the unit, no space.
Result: 160°F
